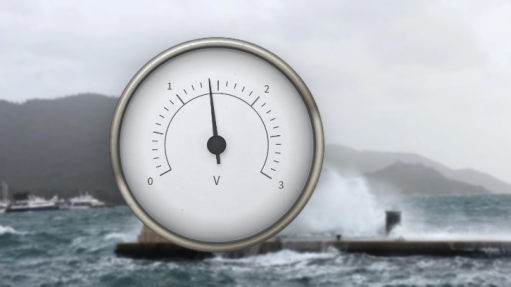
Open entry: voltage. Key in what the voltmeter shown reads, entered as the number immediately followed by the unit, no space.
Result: 1.4V
